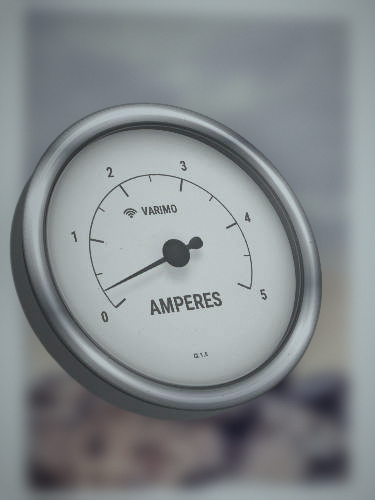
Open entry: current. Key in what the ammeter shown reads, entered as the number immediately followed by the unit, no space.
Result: 0.25A
